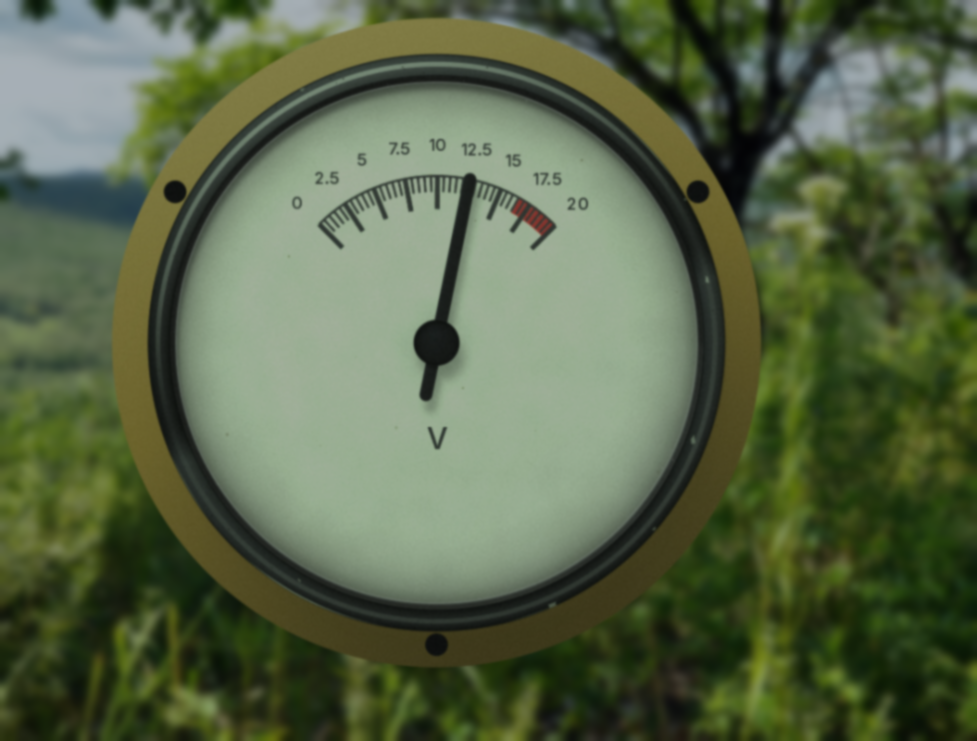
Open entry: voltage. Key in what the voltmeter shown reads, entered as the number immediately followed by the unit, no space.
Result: 12.5V
